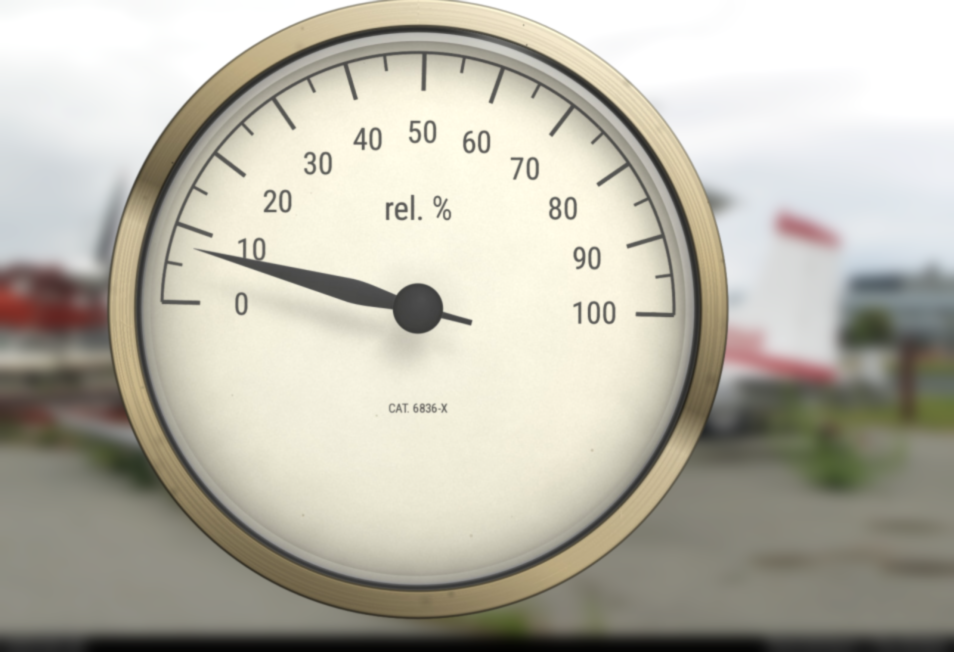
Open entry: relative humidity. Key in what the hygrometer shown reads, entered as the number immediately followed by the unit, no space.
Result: 7.5%
